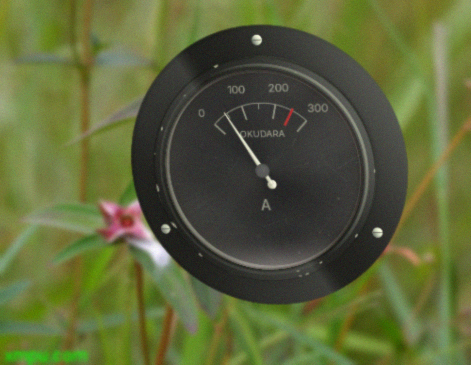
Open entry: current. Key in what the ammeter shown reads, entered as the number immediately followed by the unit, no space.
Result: 50A
